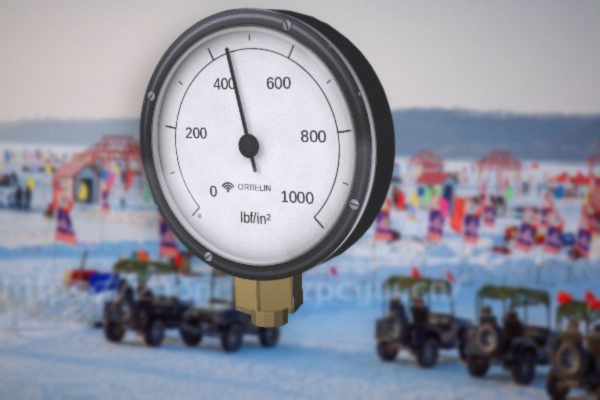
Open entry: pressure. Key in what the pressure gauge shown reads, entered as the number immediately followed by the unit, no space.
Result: 450psi
